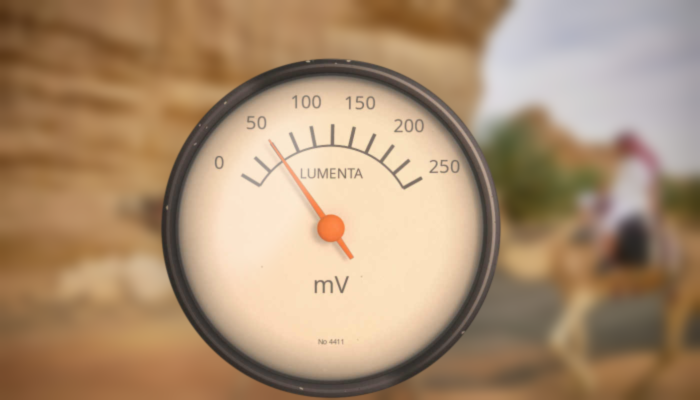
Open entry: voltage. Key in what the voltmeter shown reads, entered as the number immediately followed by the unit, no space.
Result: 50mV
